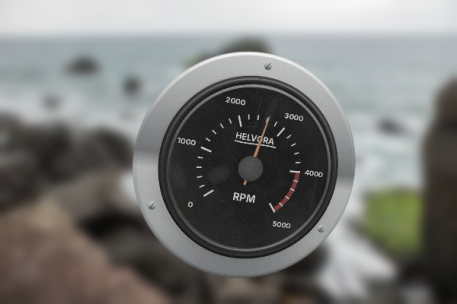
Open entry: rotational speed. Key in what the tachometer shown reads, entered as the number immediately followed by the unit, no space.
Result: 2600rpm
